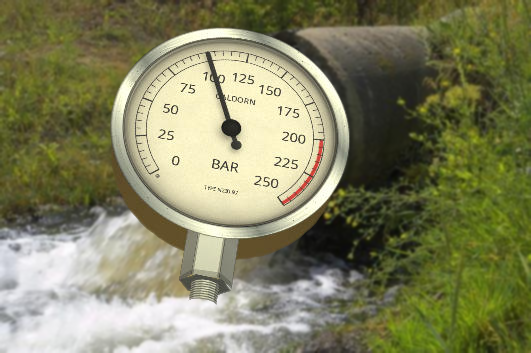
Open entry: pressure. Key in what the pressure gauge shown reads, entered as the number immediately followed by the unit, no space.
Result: 100bar
